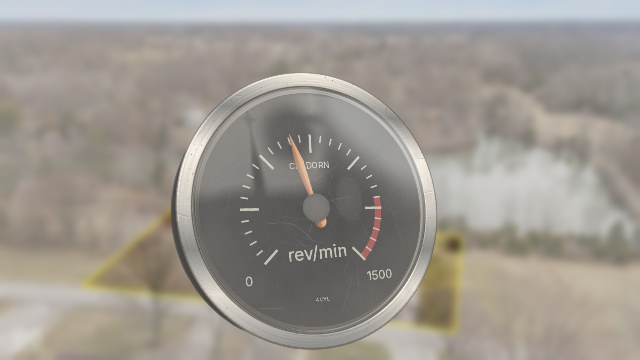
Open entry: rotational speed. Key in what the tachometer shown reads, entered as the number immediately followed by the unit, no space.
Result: 650rpm
